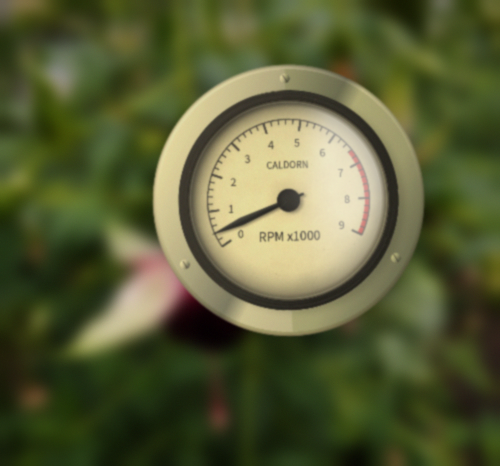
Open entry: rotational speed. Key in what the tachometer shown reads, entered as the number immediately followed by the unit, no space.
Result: 400rpm
